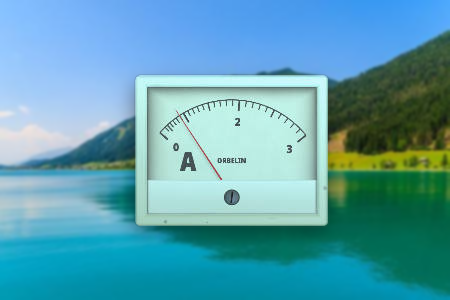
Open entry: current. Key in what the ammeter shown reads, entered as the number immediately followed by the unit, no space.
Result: 0.9A
